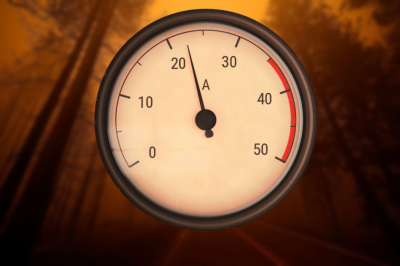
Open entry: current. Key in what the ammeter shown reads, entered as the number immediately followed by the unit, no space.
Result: 22.5A
